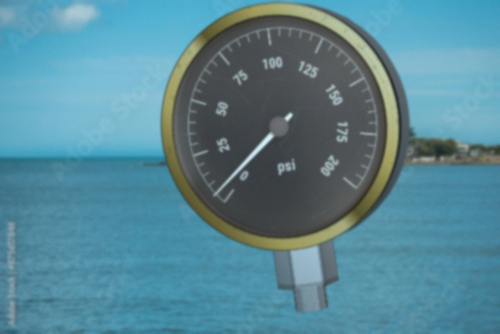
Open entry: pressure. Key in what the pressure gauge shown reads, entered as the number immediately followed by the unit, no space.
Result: 5psi
